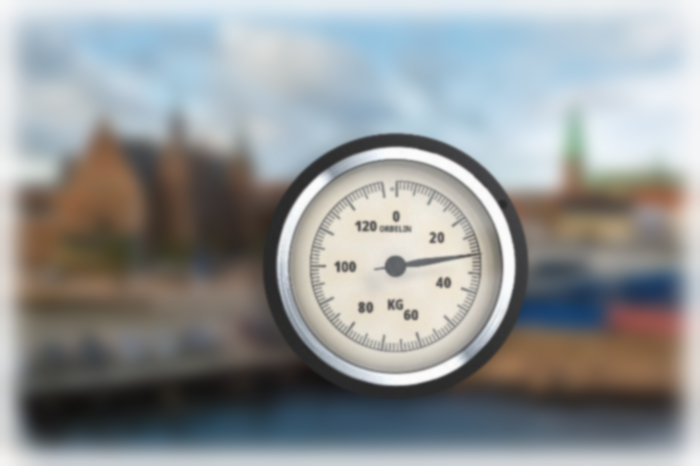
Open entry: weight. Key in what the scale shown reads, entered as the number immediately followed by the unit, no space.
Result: 30kg
